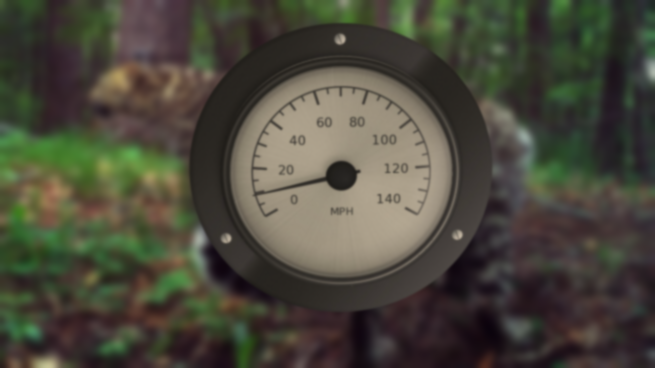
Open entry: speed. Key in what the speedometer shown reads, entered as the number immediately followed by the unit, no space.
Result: 10mph
